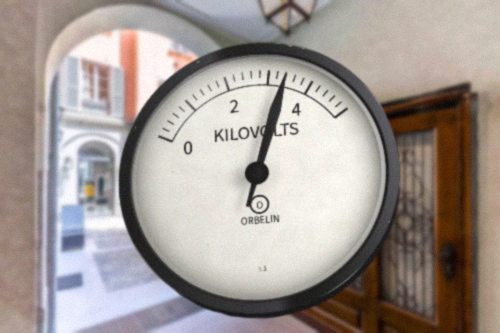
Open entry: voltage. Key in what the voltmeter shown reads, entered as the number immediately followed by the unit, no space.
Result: 3.4kV
